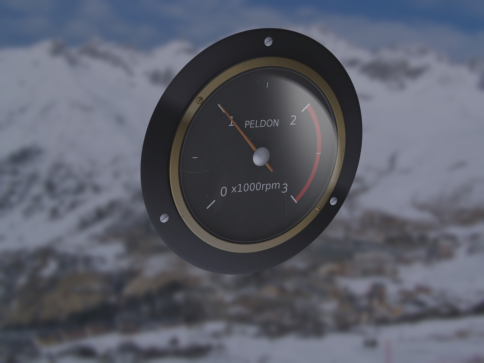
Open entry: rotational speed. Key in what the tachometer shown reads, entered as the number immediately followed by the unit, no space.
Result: 1000rpm
